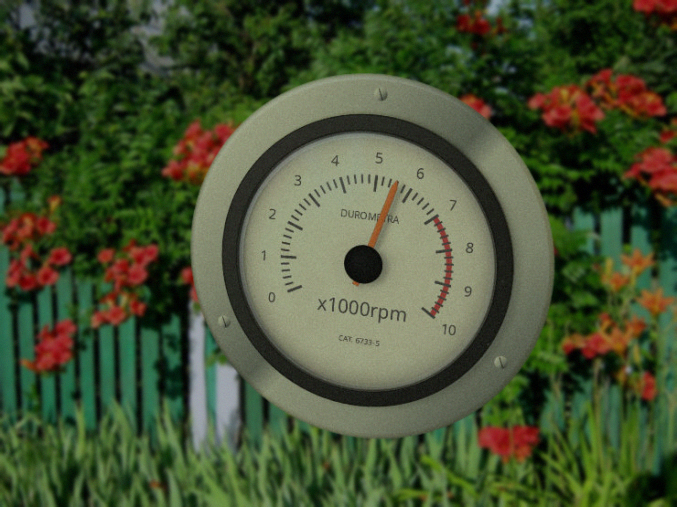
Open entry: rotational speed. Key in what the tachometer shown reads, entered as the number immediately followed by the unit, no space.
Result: 5600rpm
